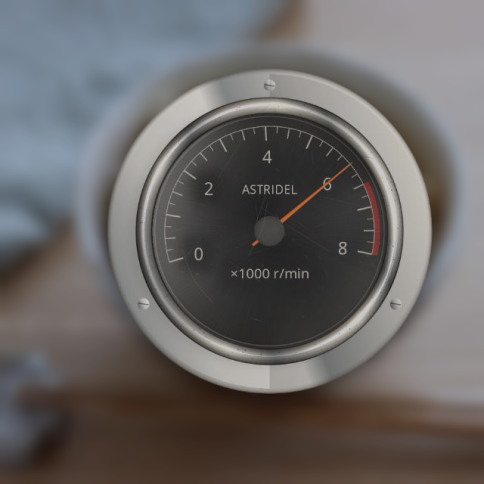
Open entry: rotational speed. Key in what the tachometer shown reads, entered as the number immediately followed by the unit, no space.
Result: 6000rpm
